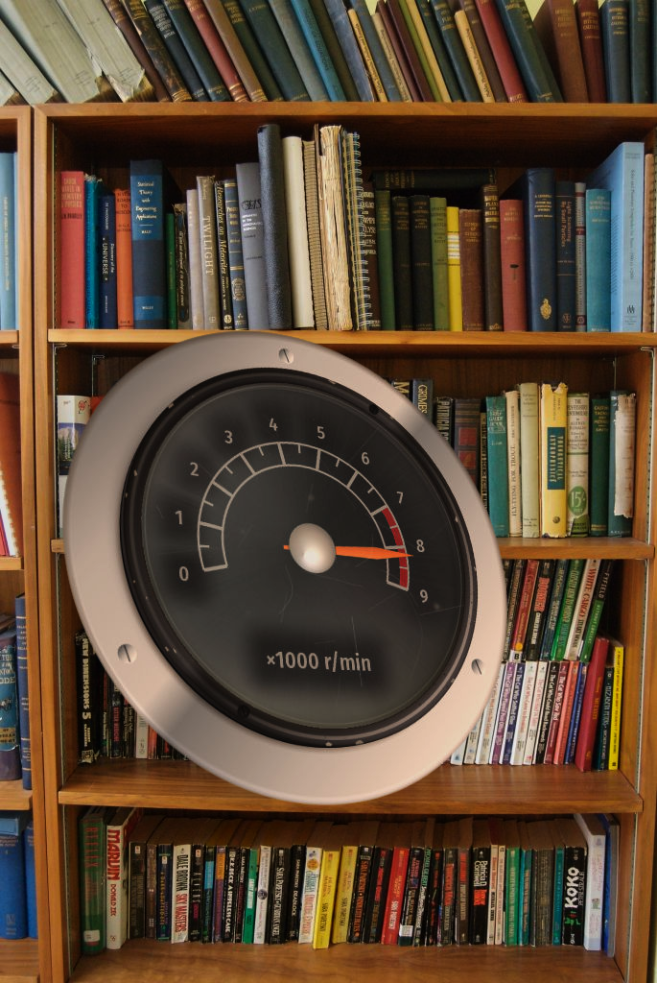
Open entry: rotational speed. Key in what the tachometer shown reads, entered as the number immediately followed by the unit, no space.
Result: 8250rpm
